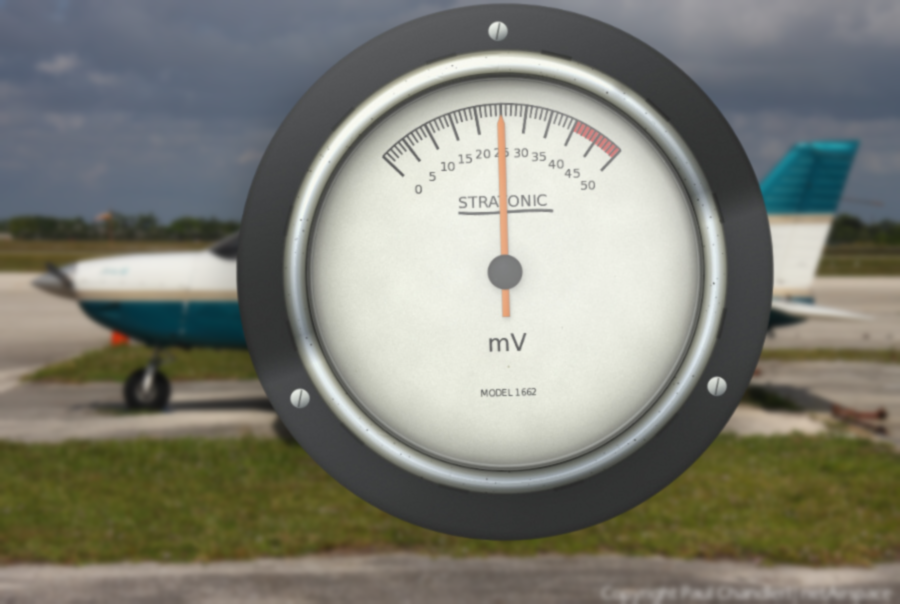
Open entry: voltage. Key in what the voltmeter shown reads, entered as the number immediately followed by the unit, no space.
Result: 25mV
